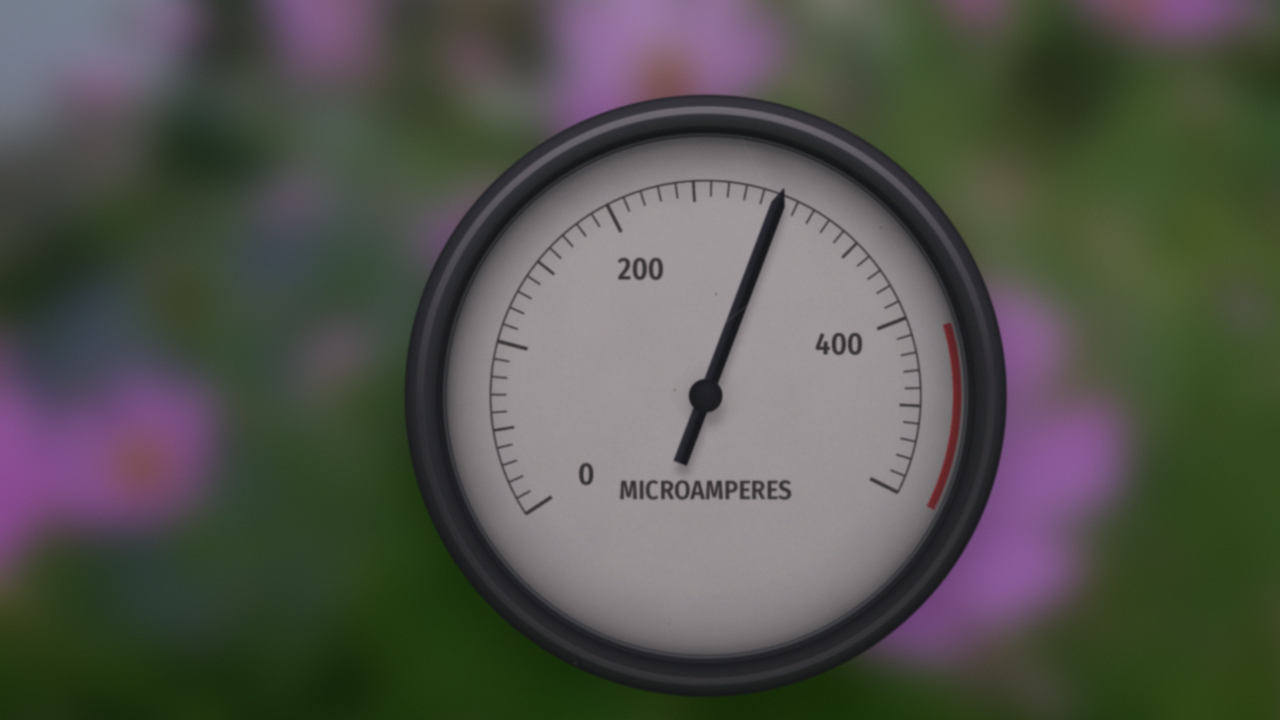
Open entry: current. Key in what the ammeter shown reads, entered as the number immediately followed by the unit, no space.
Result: 300µA
